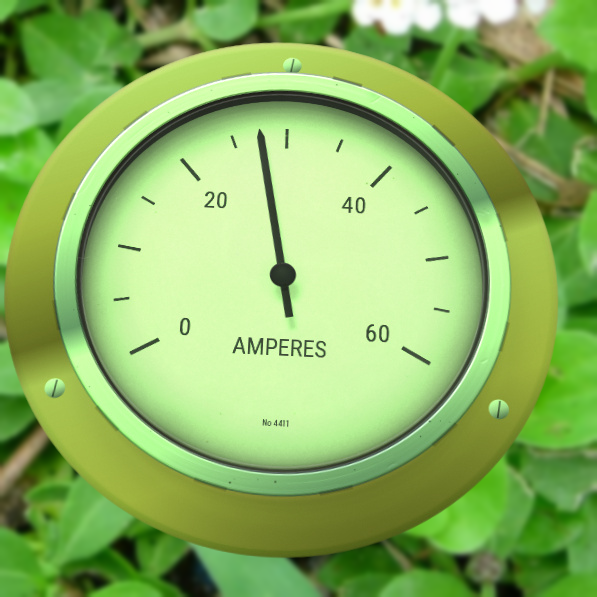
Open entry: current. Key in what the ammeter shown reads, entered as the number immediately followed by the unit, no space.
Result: 27.5A
